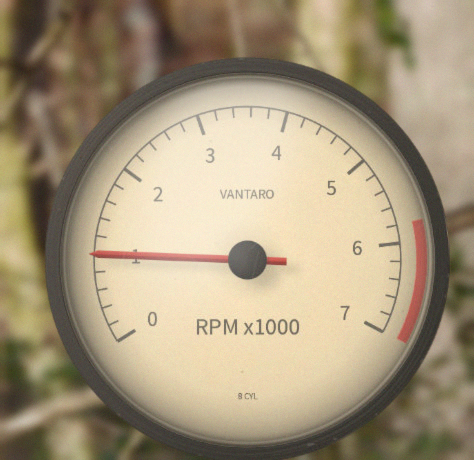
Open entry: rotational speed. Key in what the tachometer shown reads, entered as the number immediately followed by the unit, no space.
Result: 1000rpm
